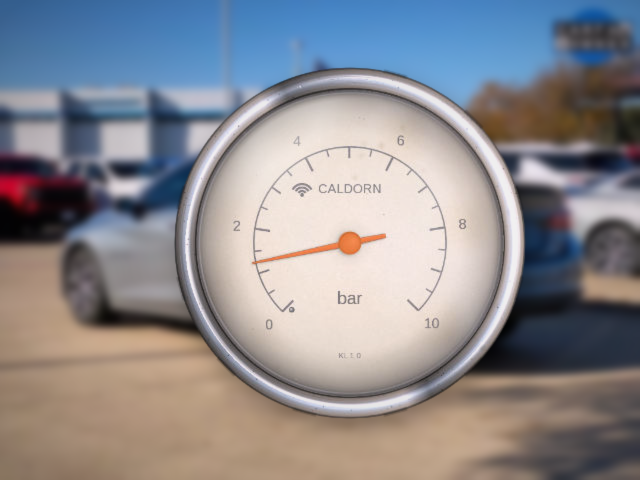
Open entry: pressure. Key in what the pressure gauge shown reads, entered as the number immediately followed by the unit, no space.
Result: 1.25bar
